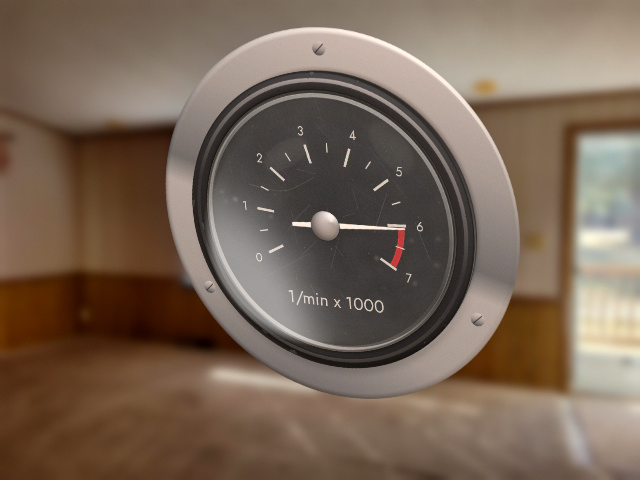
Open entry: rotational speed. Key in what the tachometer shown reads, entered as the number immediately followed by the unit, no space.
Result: 6000rpm
